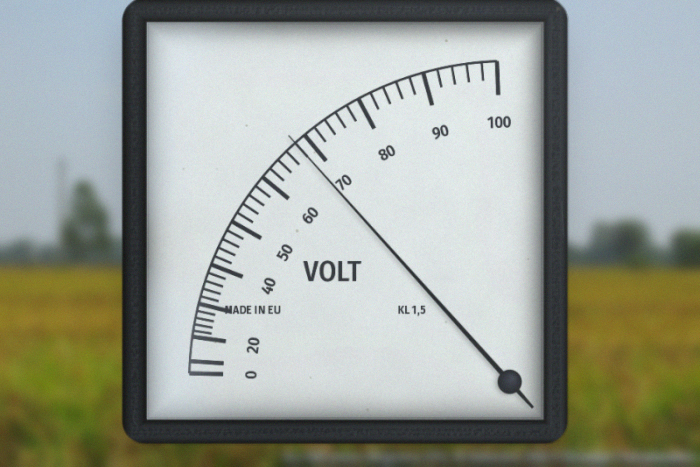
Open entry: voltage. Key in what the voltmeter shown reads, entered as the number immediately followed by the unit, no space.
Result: 68V
